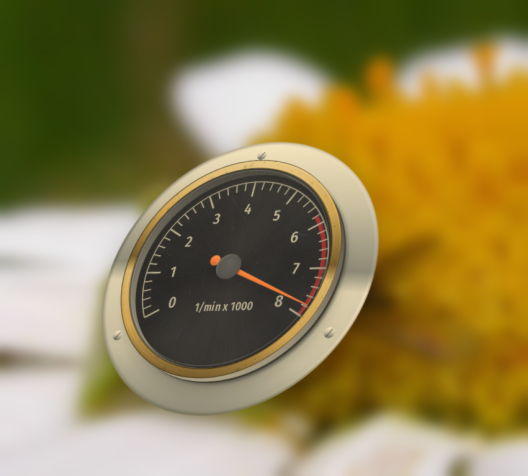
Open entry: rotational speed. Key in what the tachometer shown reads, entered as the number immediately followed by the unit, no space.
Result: 7800rpm
